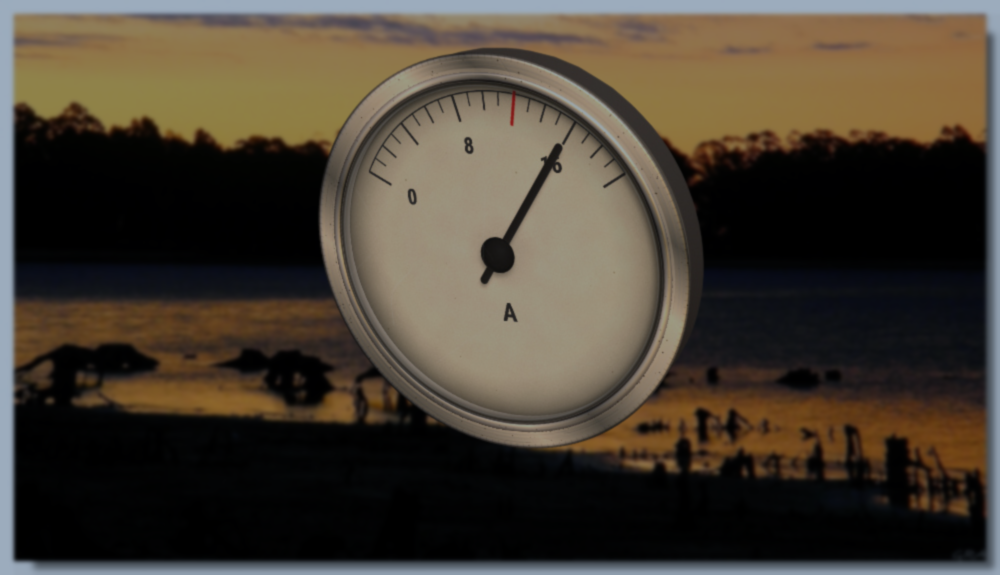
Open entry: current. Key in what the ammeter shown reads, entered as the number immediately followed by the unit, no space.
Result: 16A
